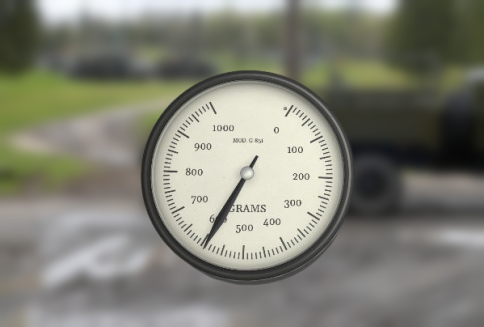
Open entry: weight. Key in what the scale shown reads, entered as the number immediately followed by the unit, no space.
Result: 590g
